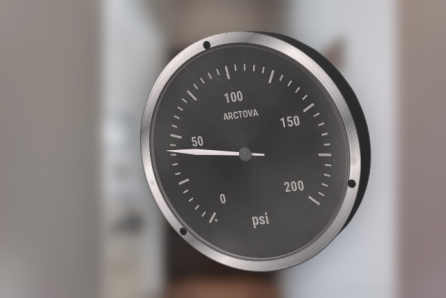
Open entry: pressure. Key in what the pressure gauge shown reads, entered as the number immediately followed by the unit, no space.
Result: 42.5psi
